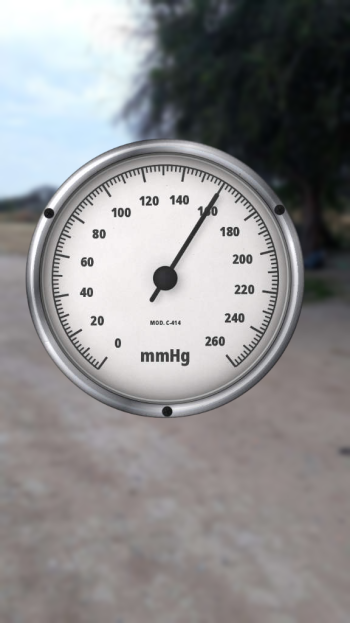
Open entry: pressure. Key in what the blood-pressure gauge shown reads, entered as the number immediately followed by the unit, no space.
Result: 160mmHg
